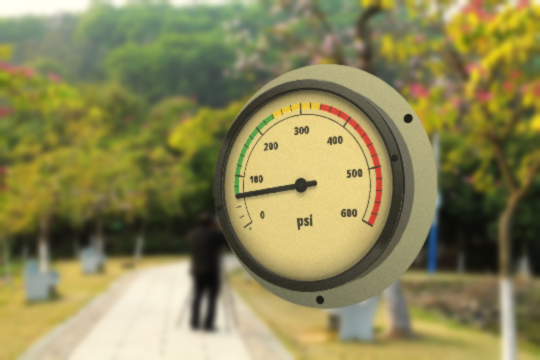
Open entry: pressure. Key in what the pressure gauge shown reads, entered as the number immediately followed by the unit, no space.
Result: 60psi
